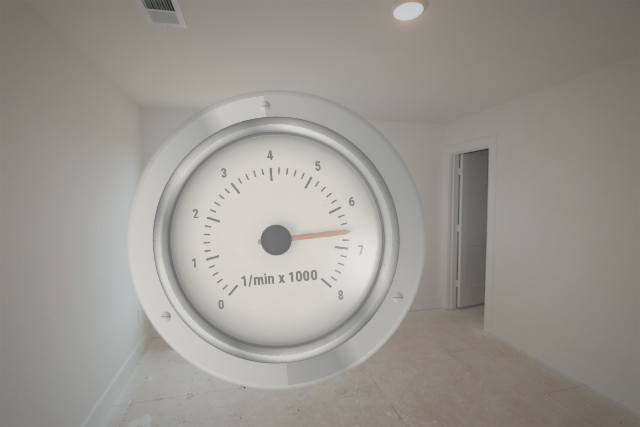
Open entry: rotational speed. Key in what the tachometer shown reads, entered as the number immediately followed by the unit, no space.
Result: 6600rpm
